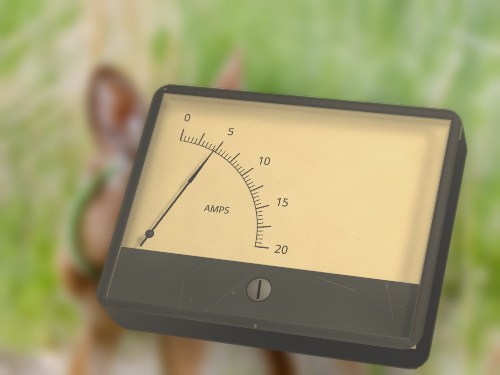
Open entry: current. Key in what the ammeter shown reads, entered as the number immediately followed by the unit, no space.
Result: 5A
